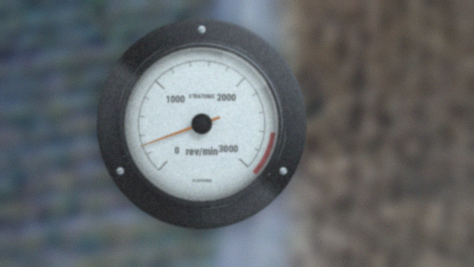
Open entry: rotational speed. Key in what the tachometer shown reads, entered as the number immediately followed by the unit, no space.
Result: 300rpm
